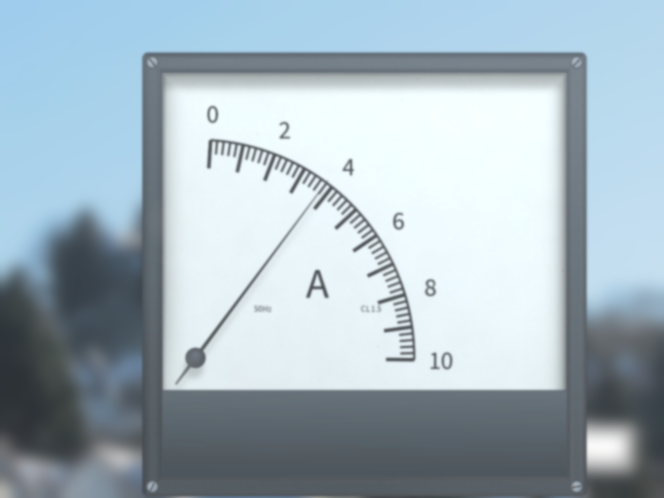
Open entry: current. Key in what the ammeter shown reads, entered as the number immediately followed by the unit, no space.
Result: 3.8A
